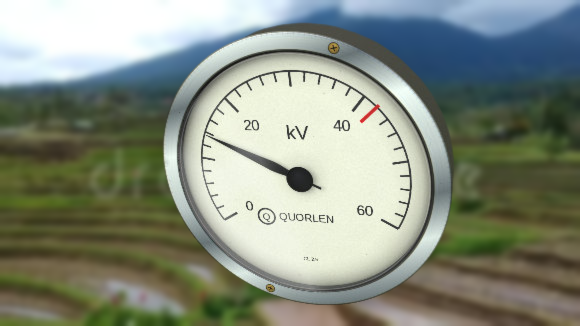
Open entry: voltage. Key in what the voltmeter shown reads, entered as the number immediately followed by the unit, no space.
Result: 14kV
